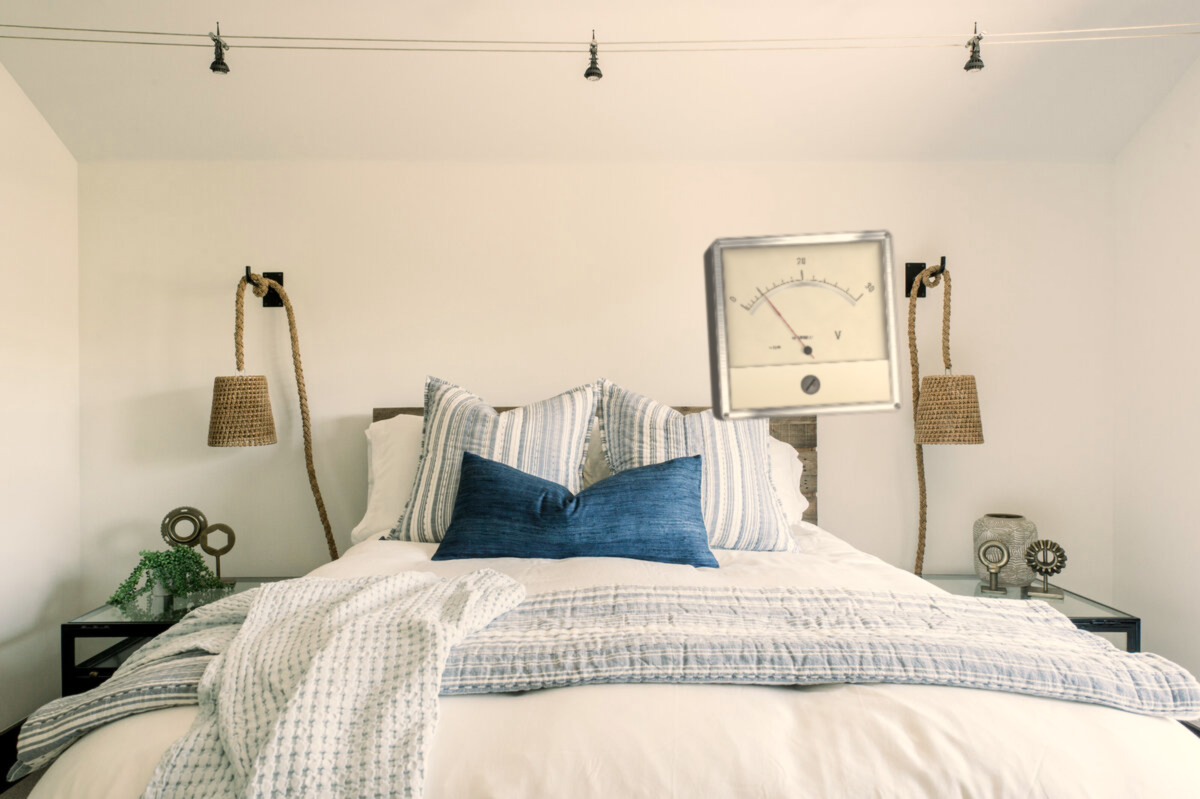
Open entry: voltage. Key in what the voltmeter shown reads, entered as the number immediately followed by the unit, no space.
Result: 10V
